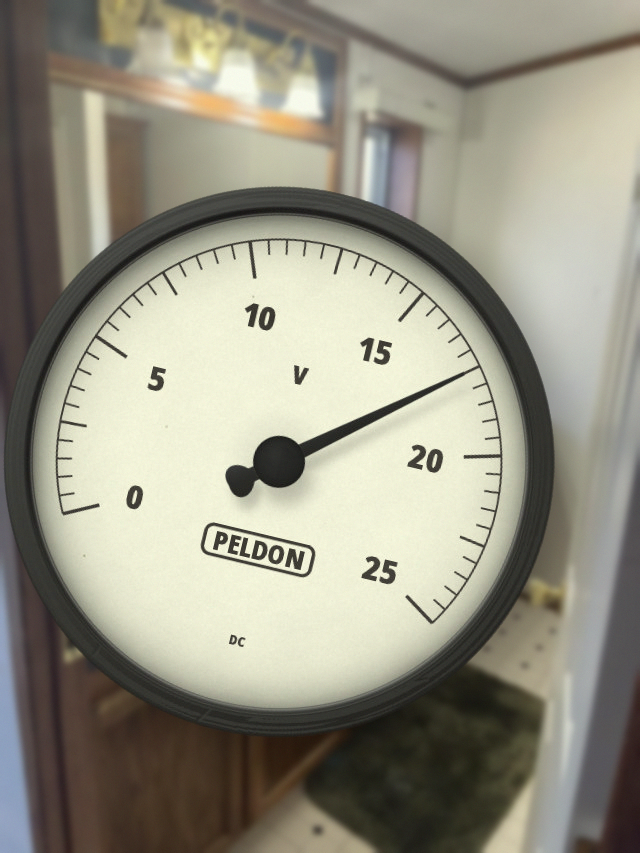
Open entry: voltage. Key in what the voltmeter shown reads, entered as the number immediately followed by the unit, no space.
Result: 17.5V
